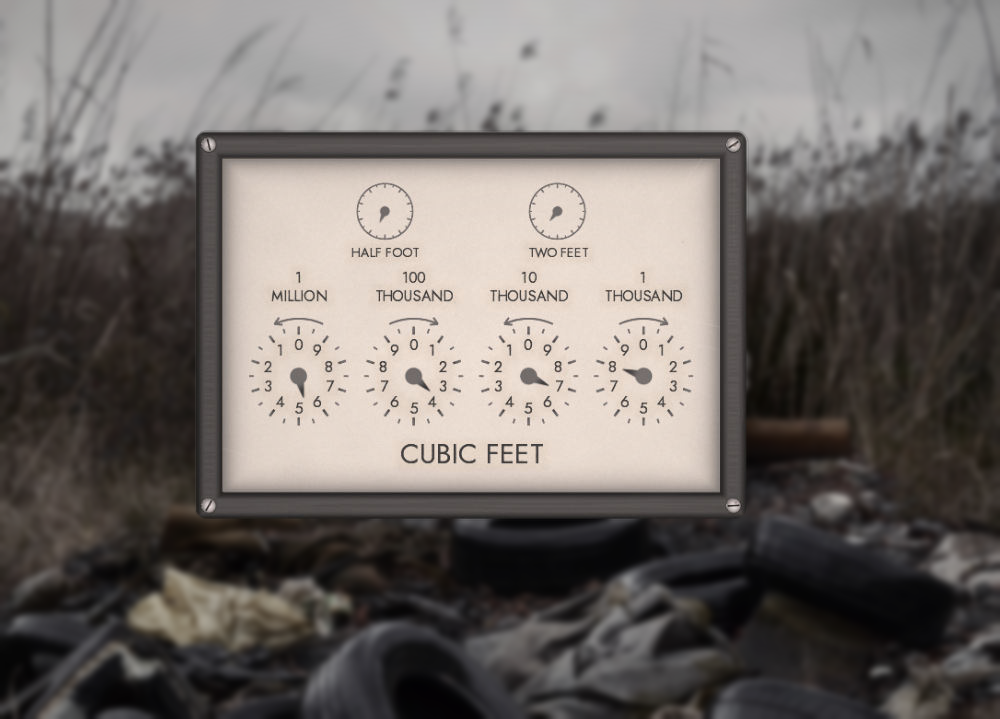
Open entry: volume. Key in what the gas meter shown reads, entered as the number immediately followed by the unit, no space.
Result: 536800ft³
